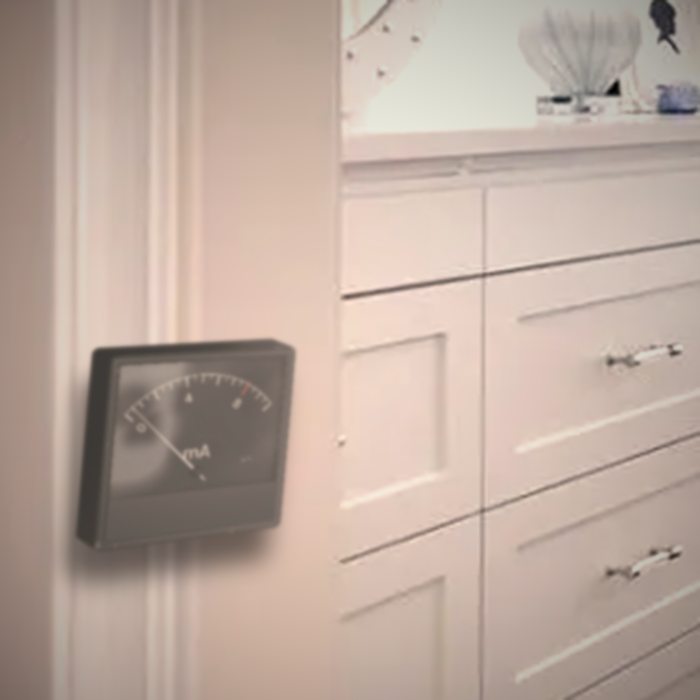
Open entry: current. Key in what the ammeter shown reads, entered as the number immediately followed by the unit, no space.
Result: 0.5mA
